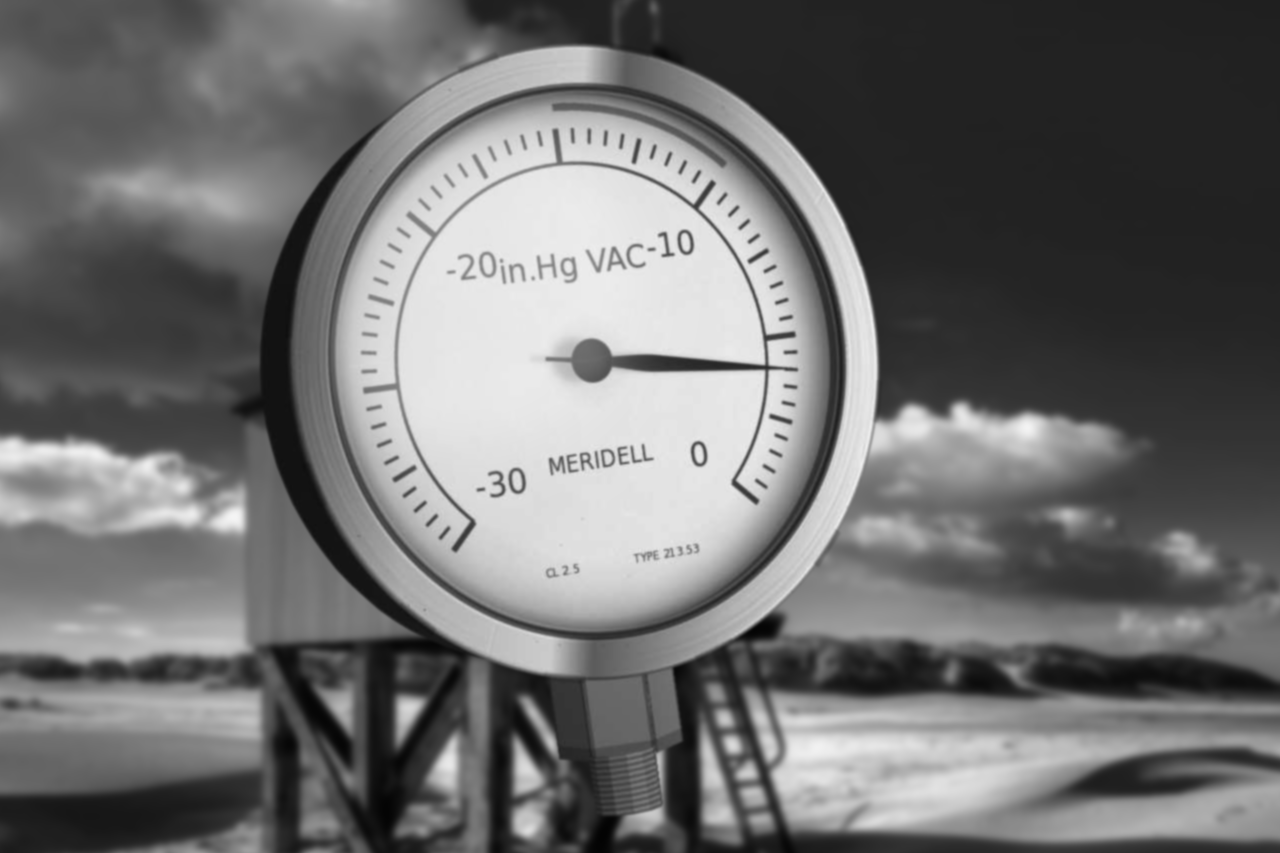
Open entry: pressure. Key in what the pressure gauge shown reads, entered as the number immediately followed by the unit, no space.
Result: -4inHg
